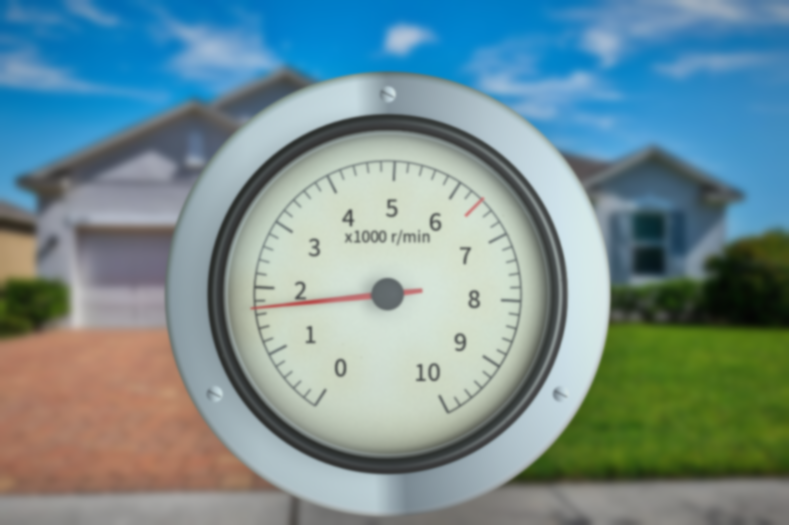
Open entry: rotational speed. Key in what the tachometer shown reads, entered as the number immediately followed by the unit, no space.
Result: 1700rpm
